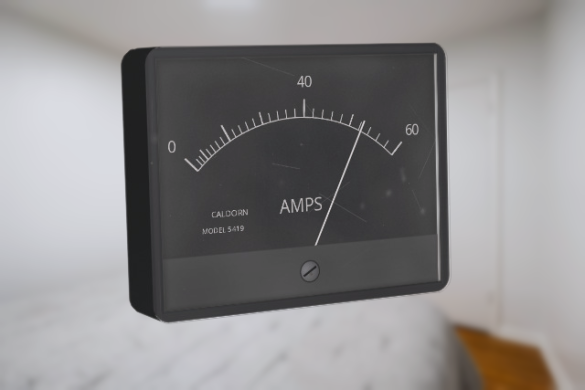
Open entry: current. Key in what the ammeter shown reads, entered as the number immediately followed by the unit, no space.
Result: 52A
